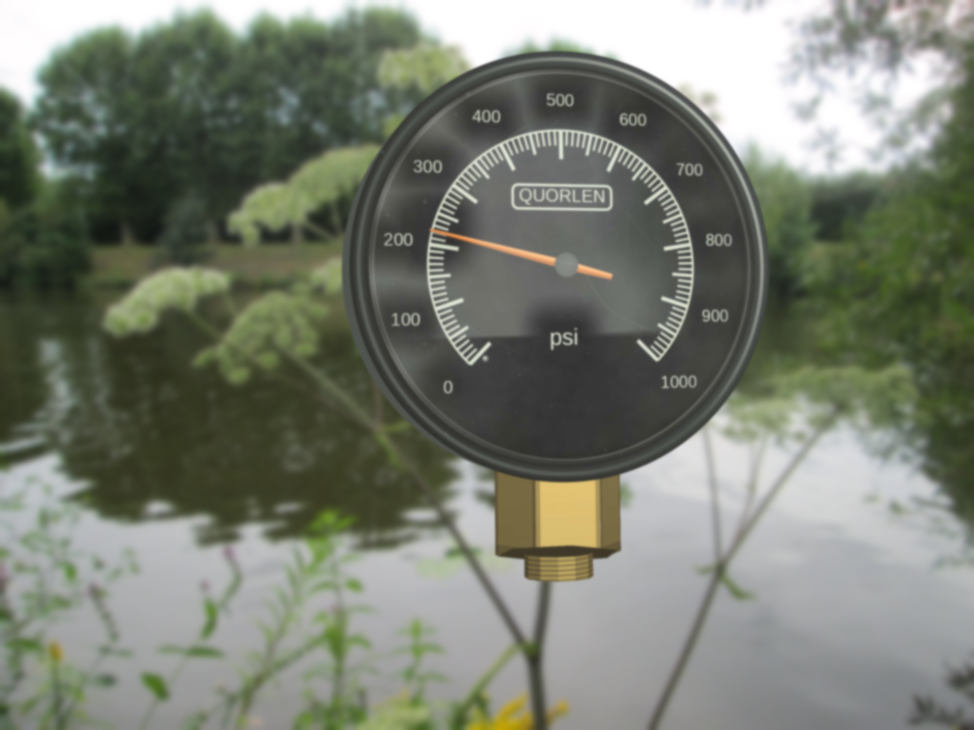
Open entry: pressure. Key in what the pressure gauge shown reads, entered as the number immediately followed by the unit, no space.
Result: 220psi
